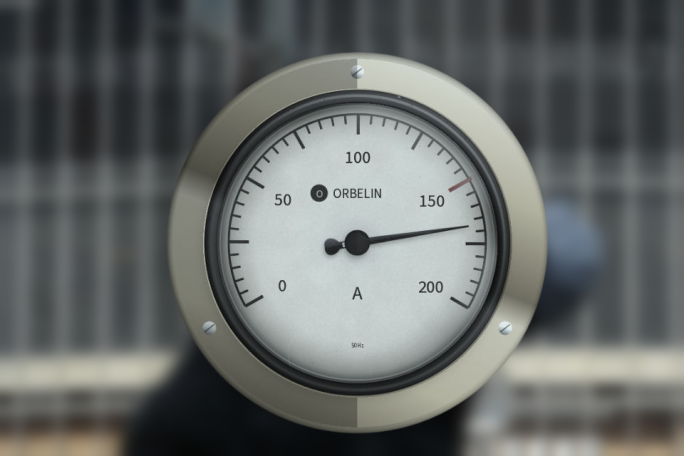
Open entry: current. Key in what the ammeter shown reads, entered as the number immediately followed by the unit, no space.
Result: 167.5A
